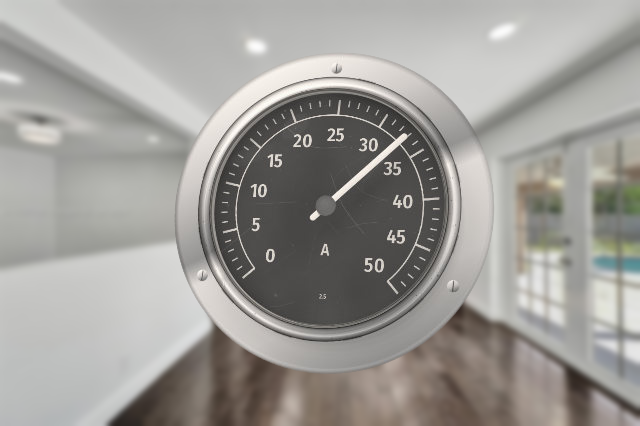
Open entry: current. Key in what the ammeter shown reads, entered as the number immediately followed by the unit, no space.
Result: 33A
